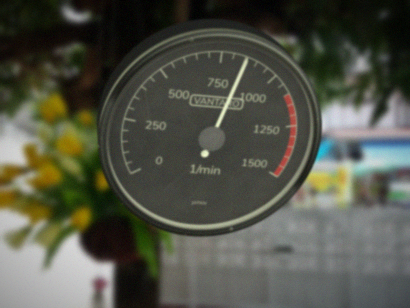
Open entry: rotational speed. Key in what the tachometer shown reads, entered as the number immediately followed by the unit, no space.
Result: 850rpm
